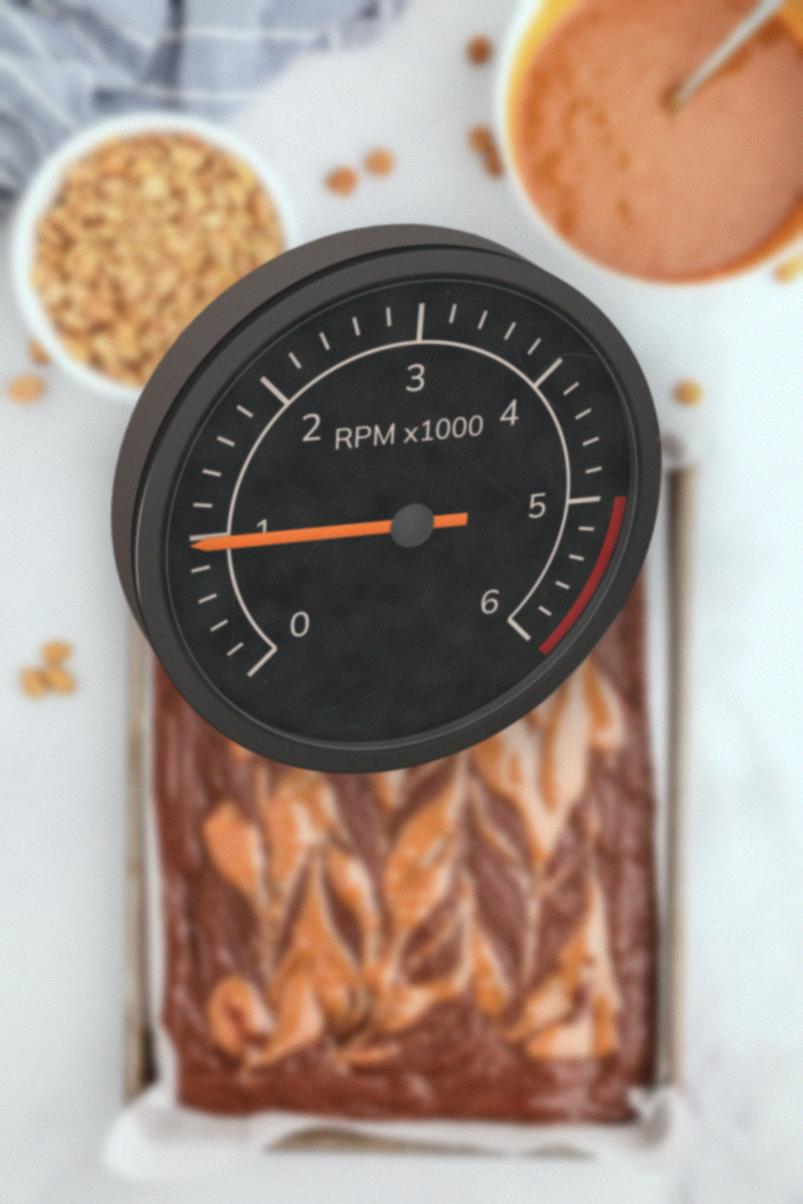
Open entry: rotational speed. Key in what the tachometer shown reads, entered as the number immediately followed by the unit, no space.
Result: 1000rpm
